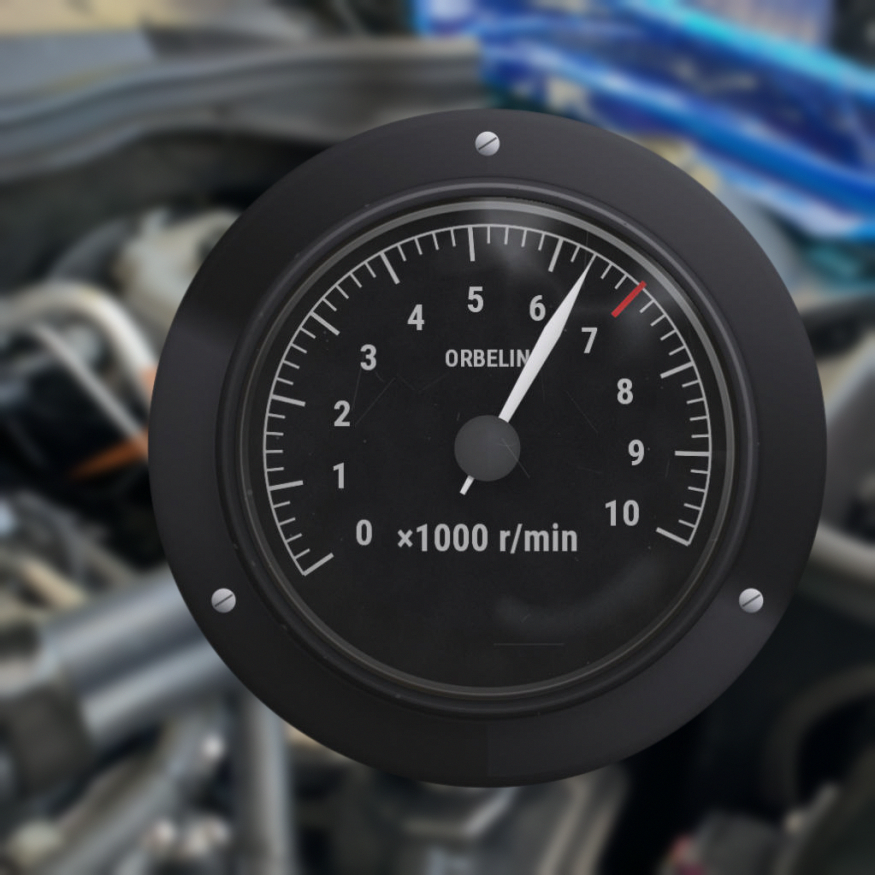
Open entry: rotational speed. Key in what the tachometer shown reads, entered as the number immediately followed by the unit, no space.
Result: 6400rpm
